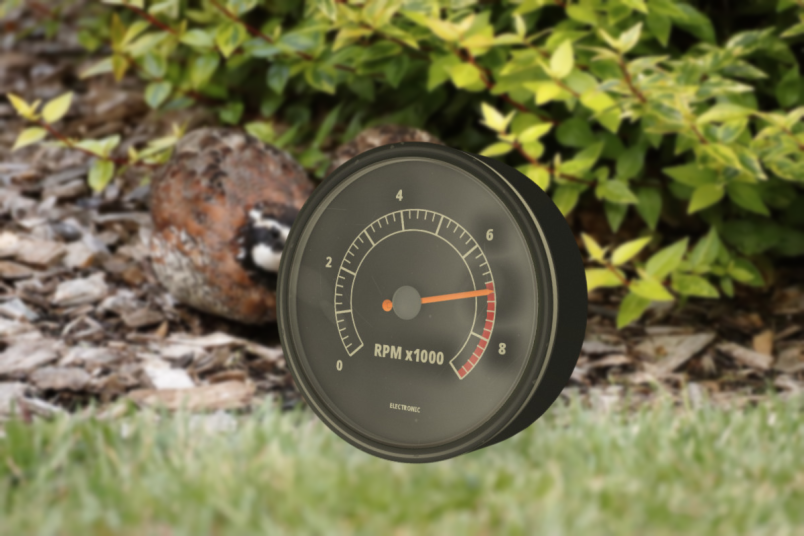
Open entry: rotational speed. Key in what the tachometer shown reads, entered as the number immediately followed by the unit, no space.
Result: 7000rpm
